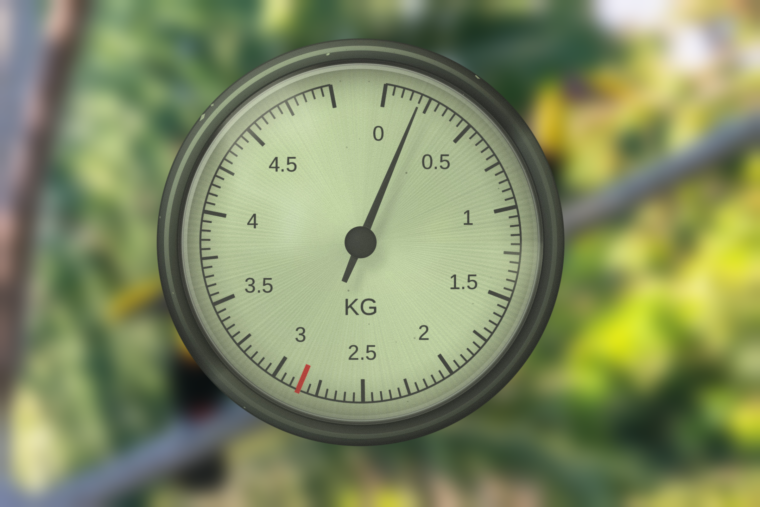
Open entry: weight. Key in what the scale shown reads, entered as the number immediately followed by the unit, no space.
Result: 0.2kg
